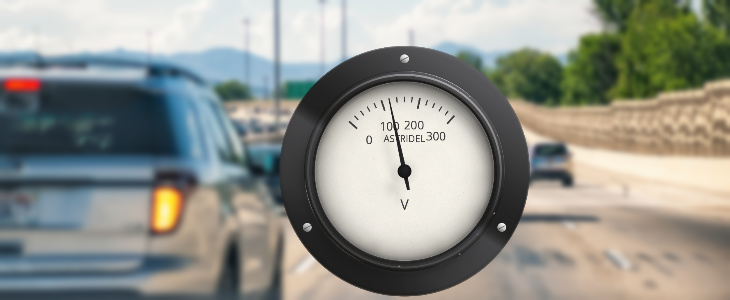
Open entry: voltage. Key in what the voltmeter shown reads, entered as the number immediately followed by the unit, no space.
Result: 120V
